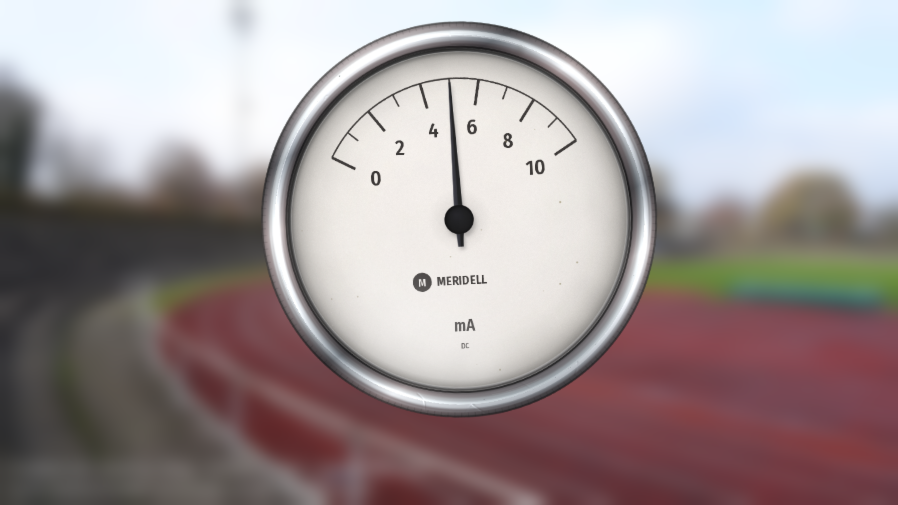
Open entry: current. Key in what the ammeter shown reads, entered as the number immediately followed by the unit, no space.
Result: 5mA
